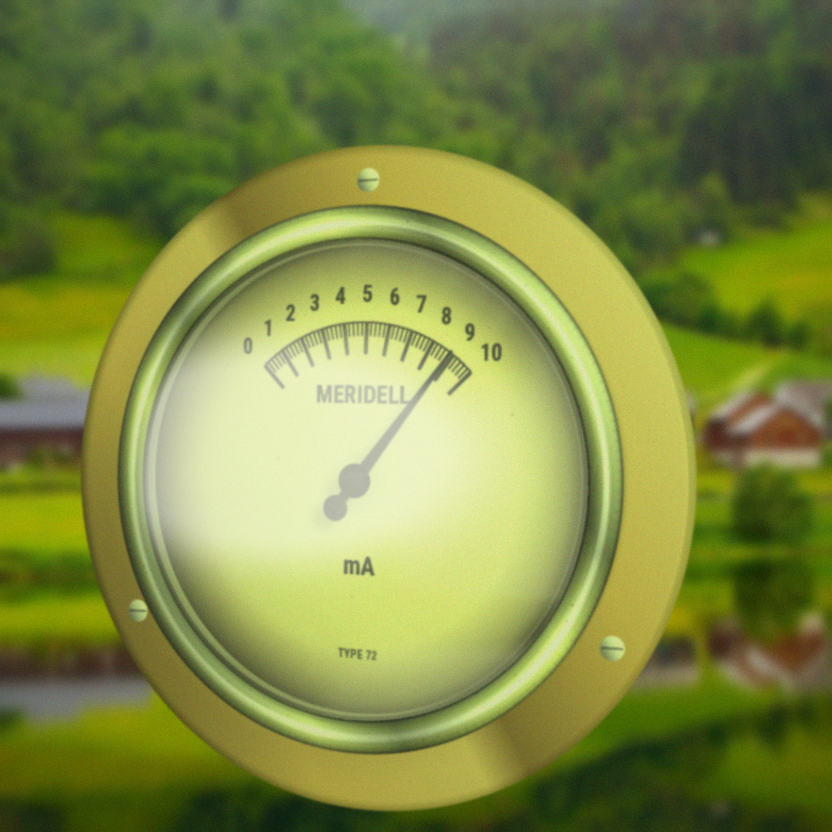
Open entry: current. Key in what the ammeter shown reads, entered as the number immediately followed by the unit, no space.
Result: 9mA
